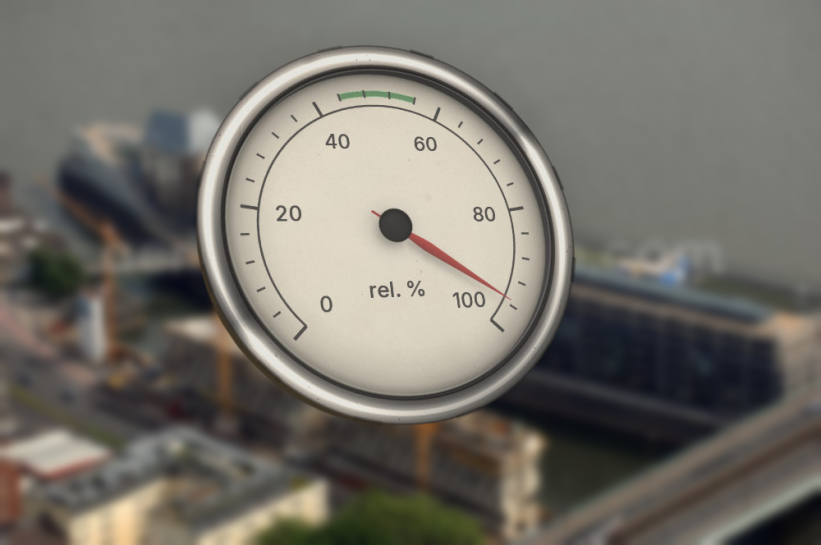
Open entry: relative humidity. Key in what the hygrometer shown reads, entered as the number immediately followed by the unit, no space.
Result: 96%
